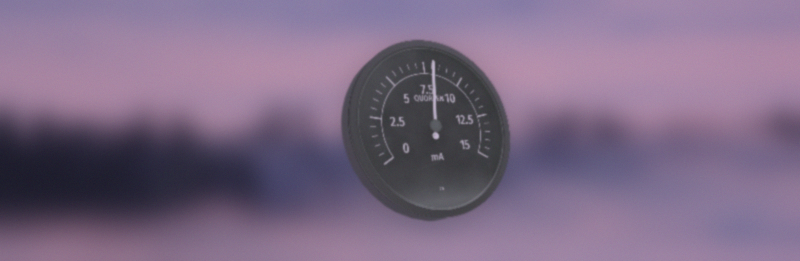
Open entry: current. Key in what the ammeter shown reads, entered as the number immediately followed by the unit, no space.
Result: 8mA
